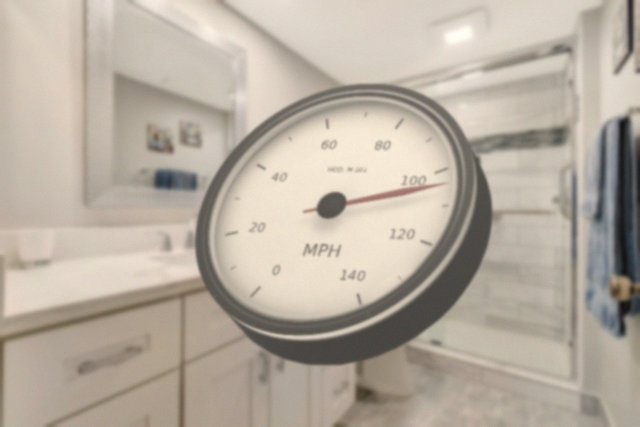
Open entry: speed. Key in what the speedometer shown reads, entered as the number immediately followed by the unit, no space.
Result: 105mph
